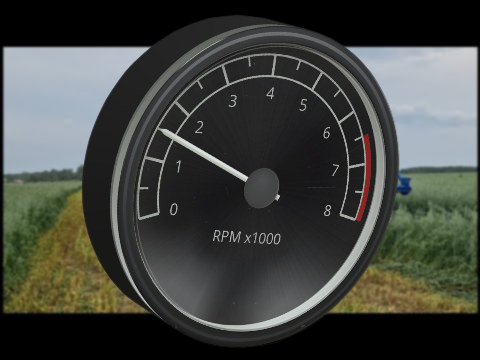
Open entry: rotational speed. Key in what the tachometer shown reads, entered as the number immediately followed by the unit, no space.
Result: 1500rpm
